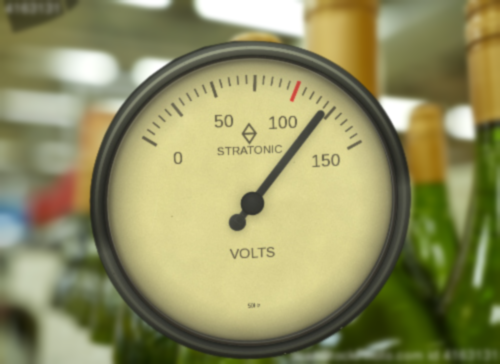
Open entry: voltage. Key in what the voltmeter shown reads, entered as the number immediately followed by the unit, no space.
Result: 120V
